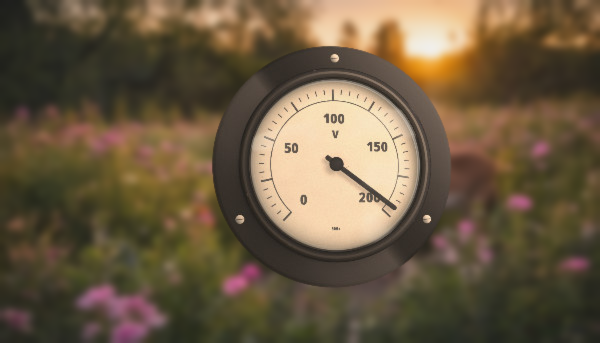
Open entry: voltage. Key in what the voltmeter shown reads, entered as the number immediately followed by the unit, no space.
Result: 195V
